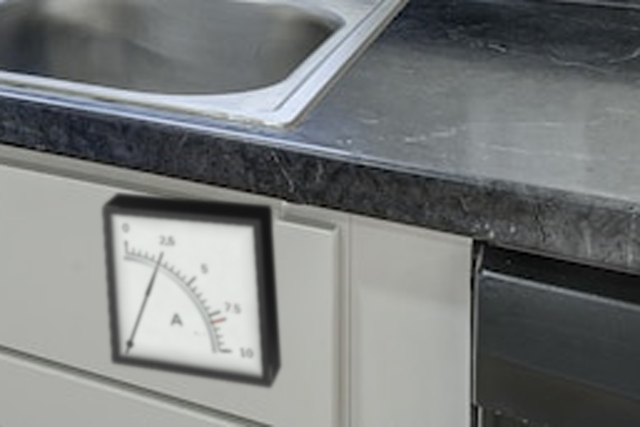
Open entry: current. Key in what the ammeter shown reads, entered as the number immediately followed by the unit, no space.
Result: 2.5A
